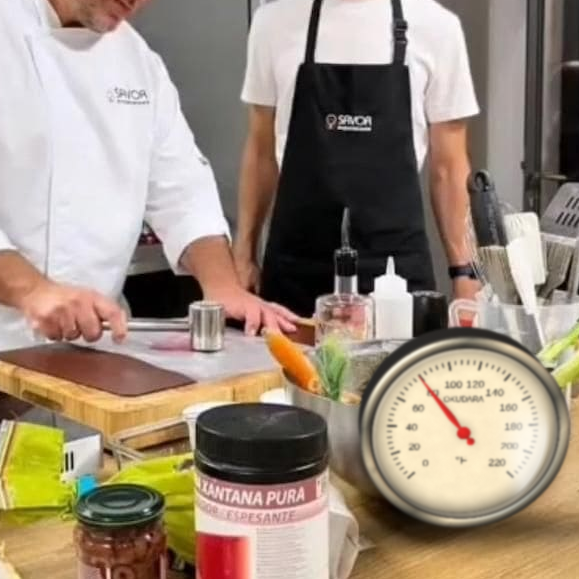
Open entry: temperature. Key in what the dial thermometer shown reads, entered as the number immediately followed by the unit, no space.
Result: 80°F
